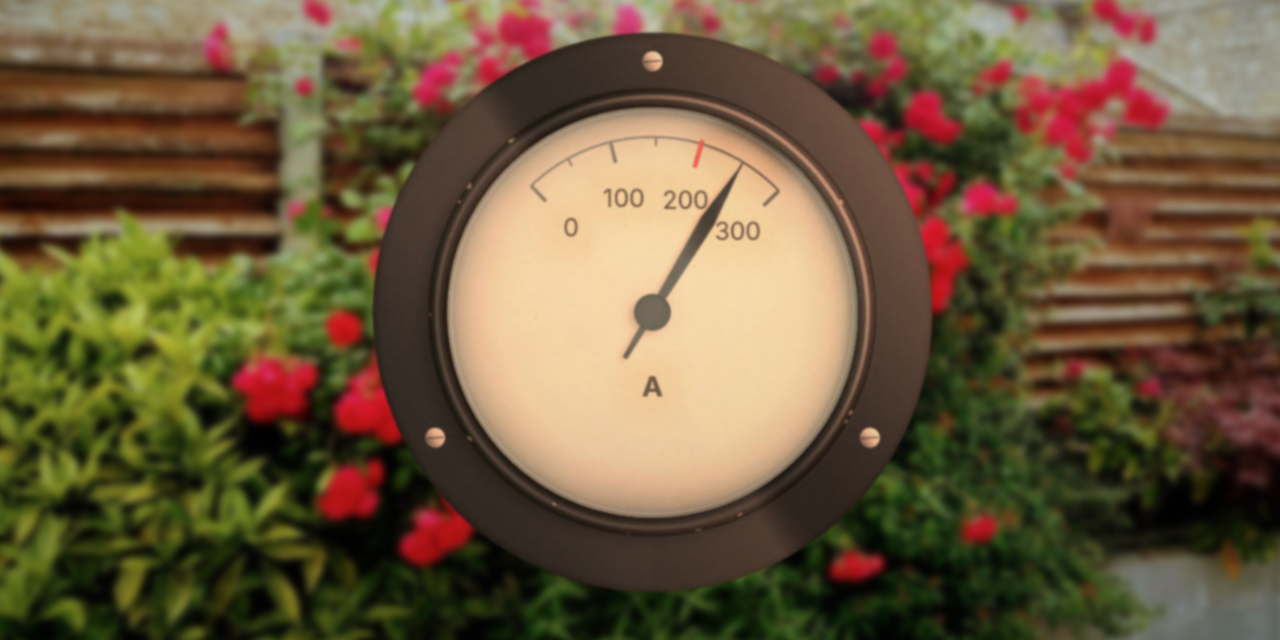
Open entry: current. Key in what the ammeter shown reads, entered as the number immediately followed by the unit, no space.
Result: 250A
